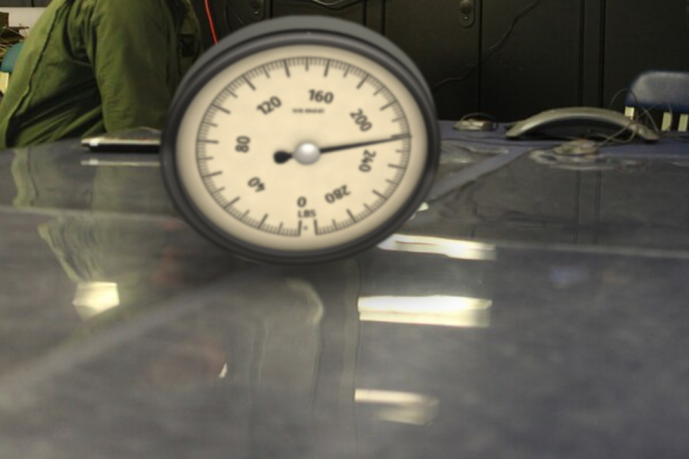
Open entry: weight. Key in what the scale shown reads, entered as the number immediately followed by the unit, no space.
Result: 220lb
